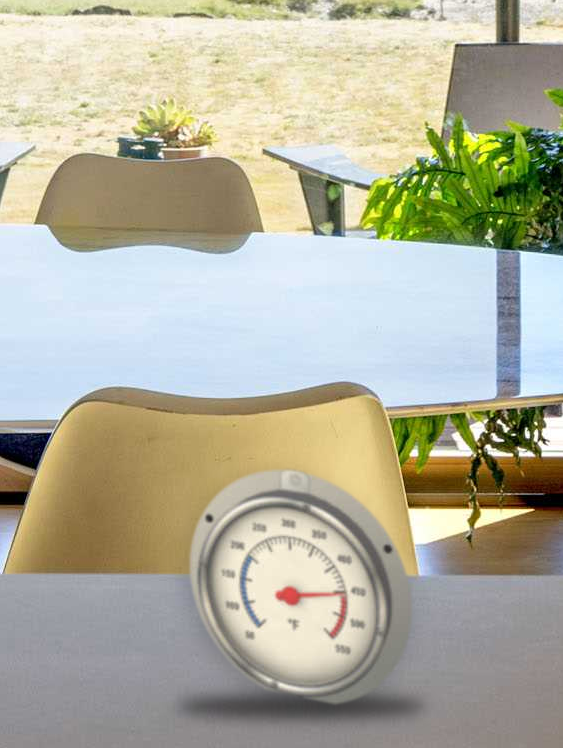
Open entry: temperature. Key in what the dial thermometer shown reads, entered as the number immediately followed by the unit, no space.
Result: 450°F
